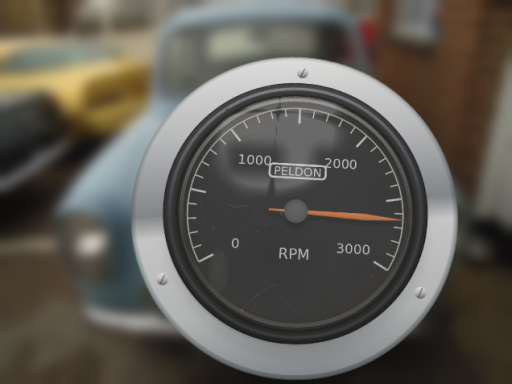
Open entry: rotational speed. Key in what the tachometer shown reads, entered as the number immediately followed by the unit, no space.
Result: 2650rpm
